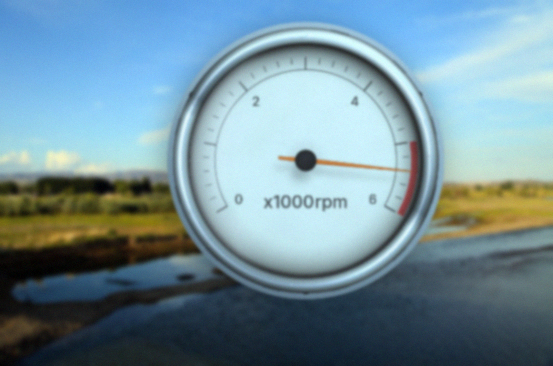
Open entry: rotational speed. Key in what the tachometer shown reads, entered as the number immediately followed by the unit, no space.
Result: 5400rpm
